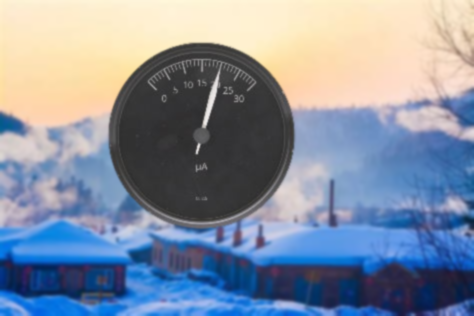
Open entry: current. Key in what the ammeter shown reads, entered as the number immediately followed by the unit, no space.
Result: 20µA
